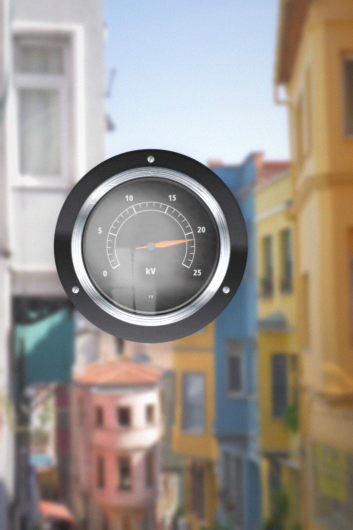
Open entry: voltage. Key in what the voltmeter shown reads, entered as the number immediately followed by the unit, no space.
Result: 21kV
